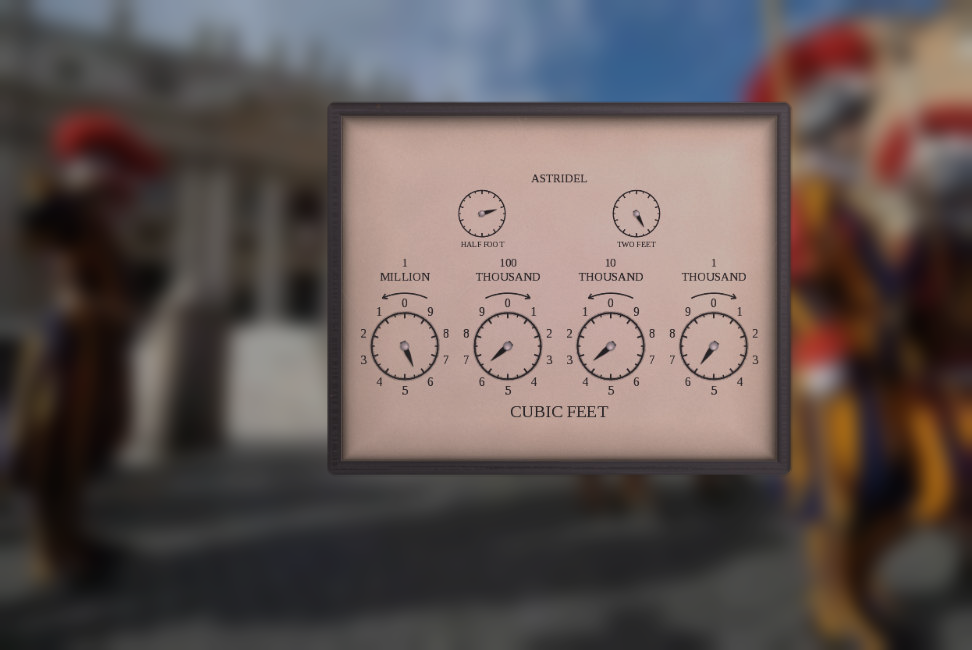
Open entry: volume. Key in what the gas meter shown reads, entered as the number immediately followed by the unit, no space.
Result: 563600ft³
